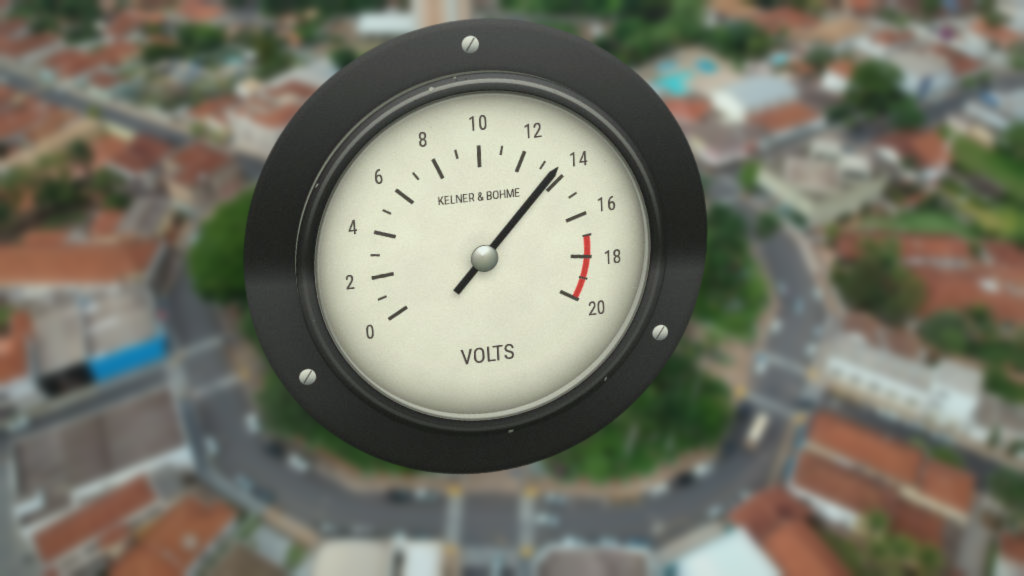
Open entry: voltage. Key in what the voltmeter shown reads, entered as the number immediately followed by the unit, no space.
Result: 13.5V
